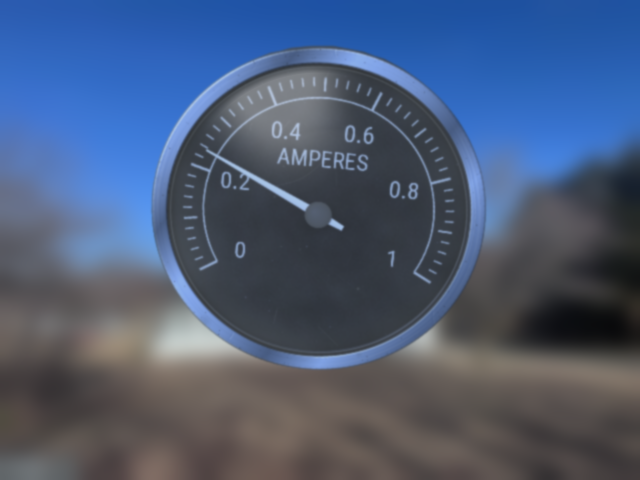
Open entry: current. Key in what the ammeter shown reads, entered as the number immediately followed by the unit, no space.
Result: 0.24A
